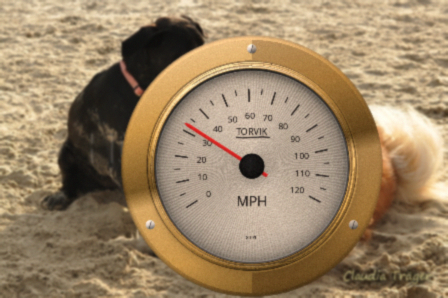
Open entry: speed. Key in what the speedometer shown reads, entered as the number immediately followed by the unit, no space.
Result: 32.5mph
